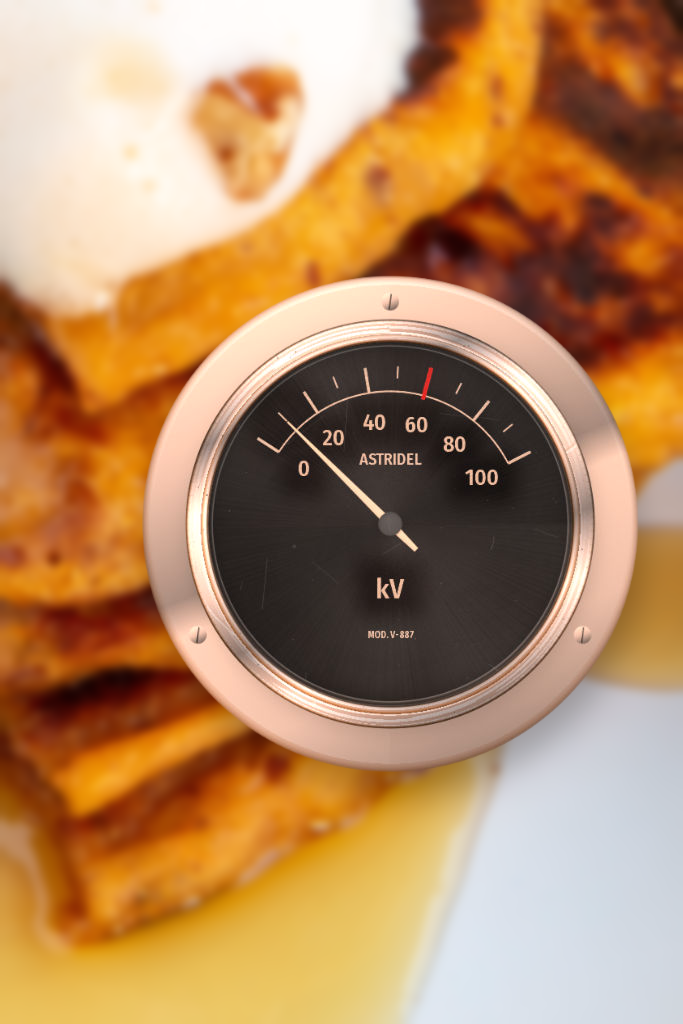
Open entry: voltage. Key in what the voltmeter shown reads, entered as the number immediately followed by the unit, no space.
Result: 10kV
